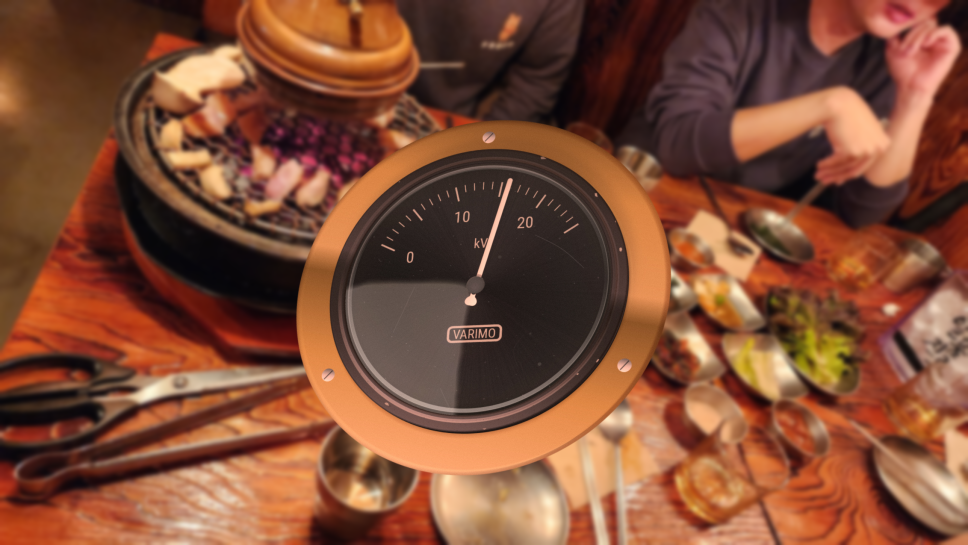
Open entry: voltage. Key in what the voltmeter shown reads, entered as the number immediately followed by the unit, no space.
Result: 16kV
